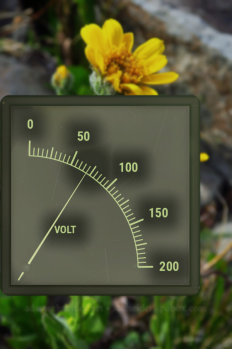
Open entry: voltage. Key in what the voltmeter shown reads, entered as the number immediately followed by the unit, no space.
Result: 70V
